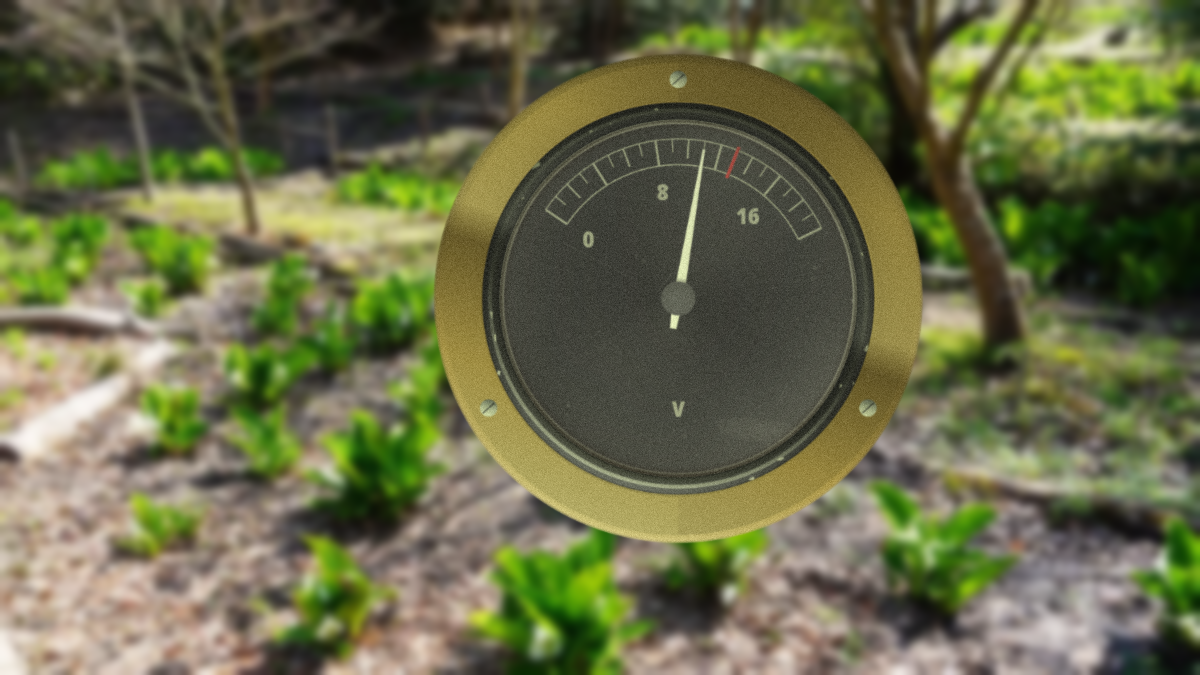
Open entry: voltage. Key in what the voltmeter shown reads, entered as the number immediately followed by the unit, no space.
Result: 11V
